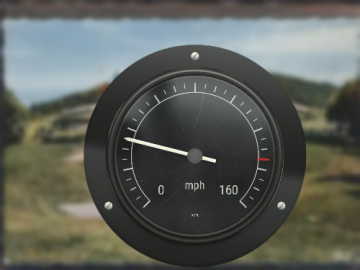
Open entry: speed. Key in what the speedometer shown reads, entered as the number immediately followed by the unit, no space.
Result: 35mph
